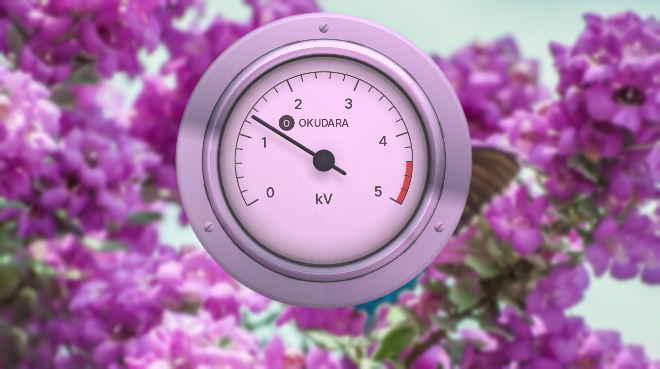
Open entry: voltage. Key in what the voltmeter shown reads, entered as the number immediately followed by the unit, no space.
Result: 1.3kV
